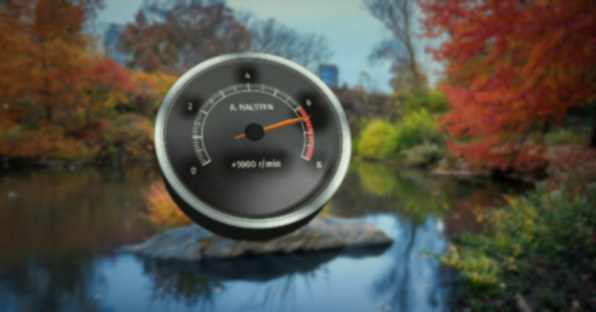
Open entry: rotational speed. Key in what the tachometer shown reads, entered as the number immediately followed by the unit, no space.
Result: 6500rpm
